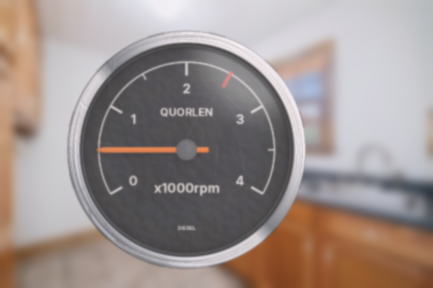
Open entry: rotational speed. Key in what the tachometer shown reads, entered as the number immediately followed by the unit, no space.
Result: 500rpm
